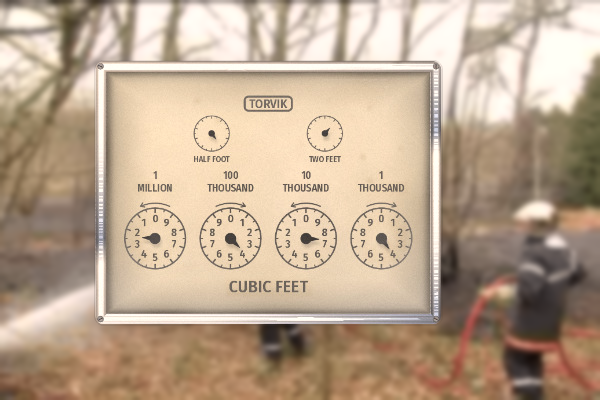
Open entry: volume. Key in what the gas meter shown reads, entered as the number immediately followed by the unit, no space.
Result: 237400ft³
